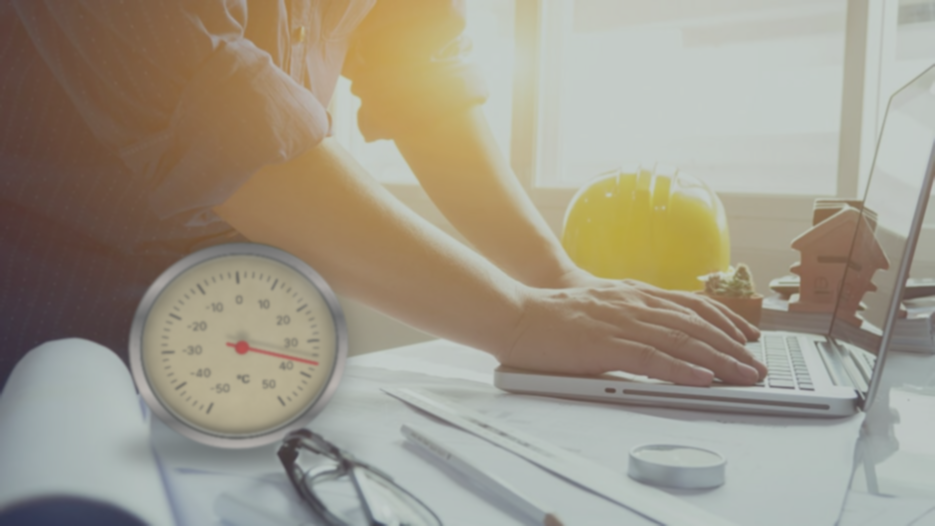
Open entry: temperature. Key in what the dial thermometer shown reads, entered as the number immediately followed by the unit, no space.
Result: 36°C
